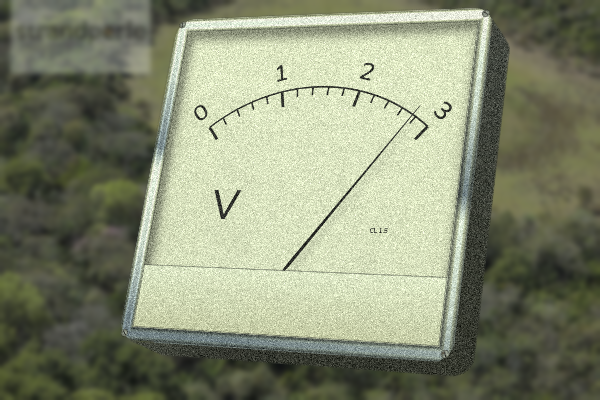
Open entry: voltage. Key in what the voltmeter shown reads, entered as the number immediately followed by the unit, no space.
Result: 2.8V
